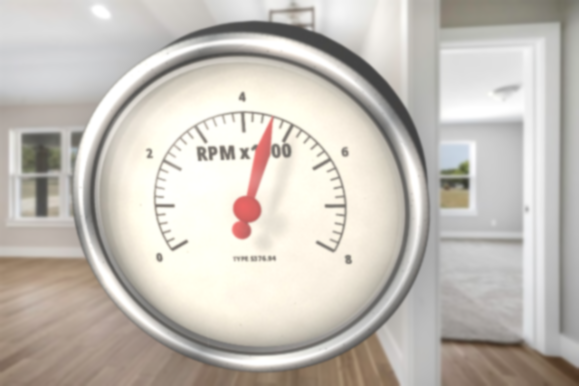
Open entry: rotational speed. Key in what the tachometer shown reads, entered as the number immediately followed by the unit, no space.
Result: 4600rpm
